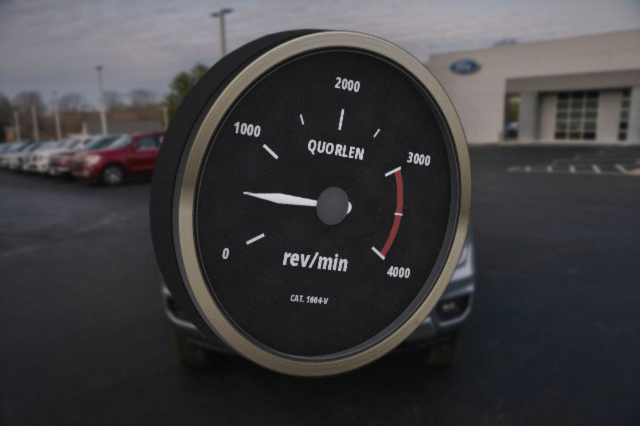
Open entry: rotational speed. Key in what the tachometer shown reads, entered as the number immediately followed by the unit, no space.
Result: 500rpm
